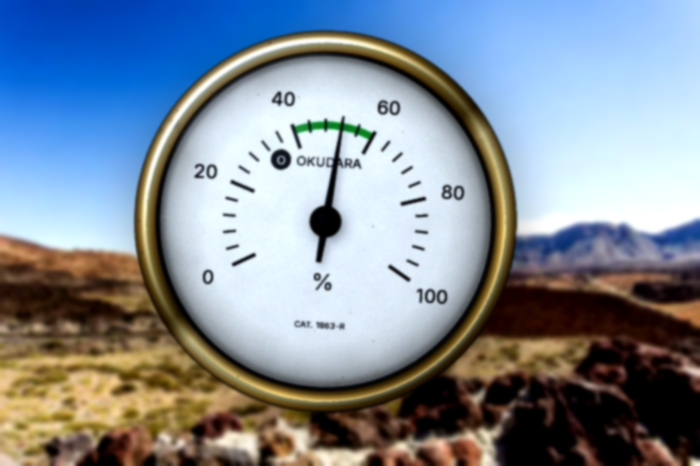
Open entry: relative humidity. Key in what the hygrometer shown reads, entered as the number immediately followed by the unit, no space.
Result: 52%
